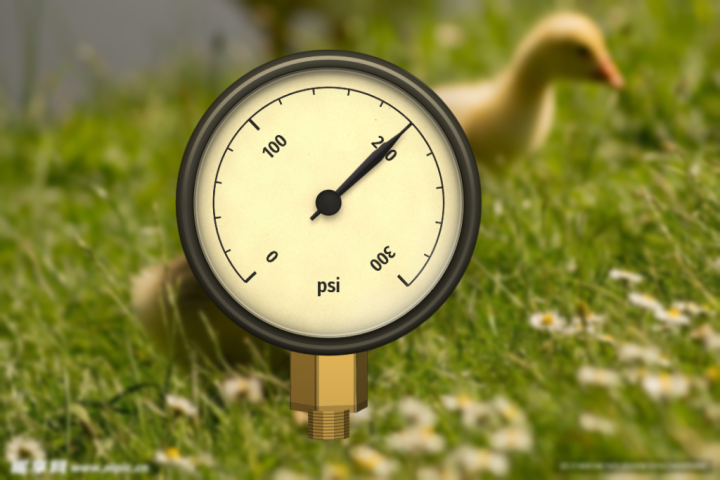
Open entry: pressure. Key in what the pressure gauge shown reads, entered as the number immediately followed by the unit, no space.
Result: 200psi
